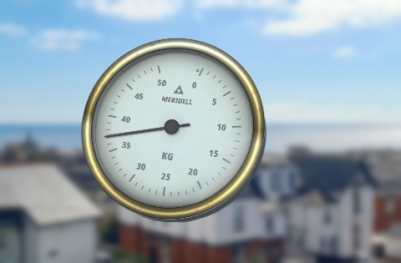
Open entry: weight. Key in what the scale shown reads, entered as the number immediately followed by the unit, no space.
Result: 37kg
